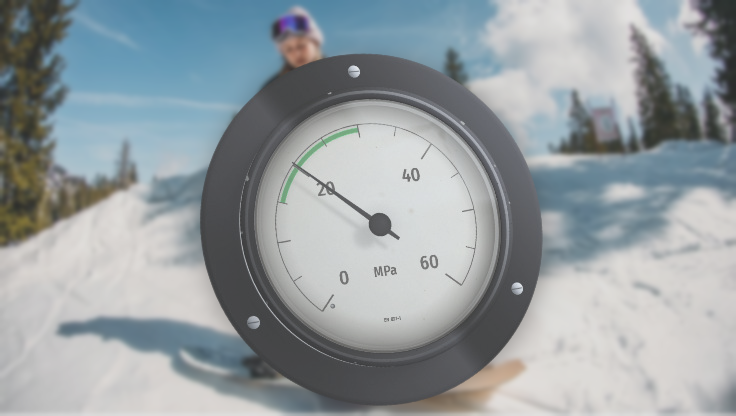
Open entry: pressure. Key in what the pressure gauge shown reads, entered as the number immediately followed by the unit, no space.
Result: 20MPa
